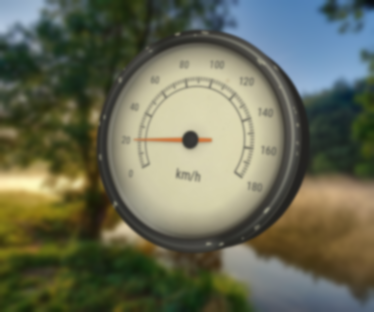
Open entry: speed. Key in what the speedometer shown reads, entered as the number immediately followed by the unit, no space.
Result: 20km/h
